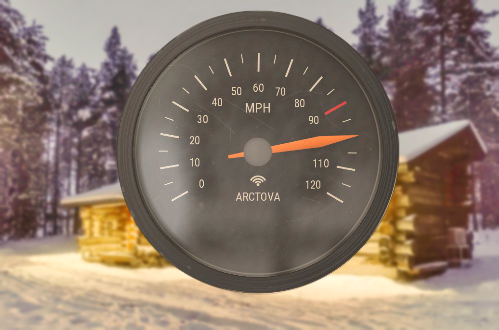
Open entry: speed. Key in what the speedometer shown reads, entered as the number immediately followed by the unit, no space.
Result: 100mph
